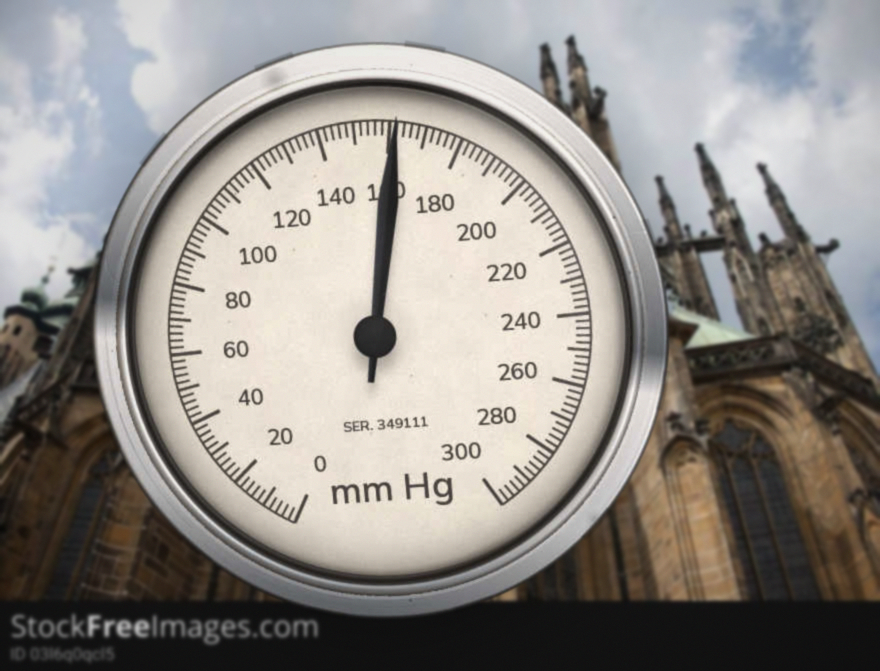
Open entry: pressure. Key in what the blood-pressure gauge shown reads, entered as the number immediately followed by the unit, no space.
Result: 162mmHg
